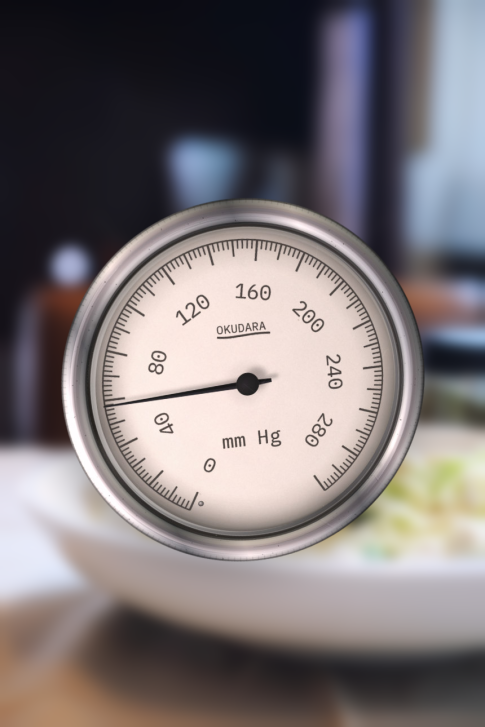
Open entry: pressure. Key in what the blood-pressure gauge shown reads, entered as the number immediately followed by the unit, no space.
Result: 58mmHg
